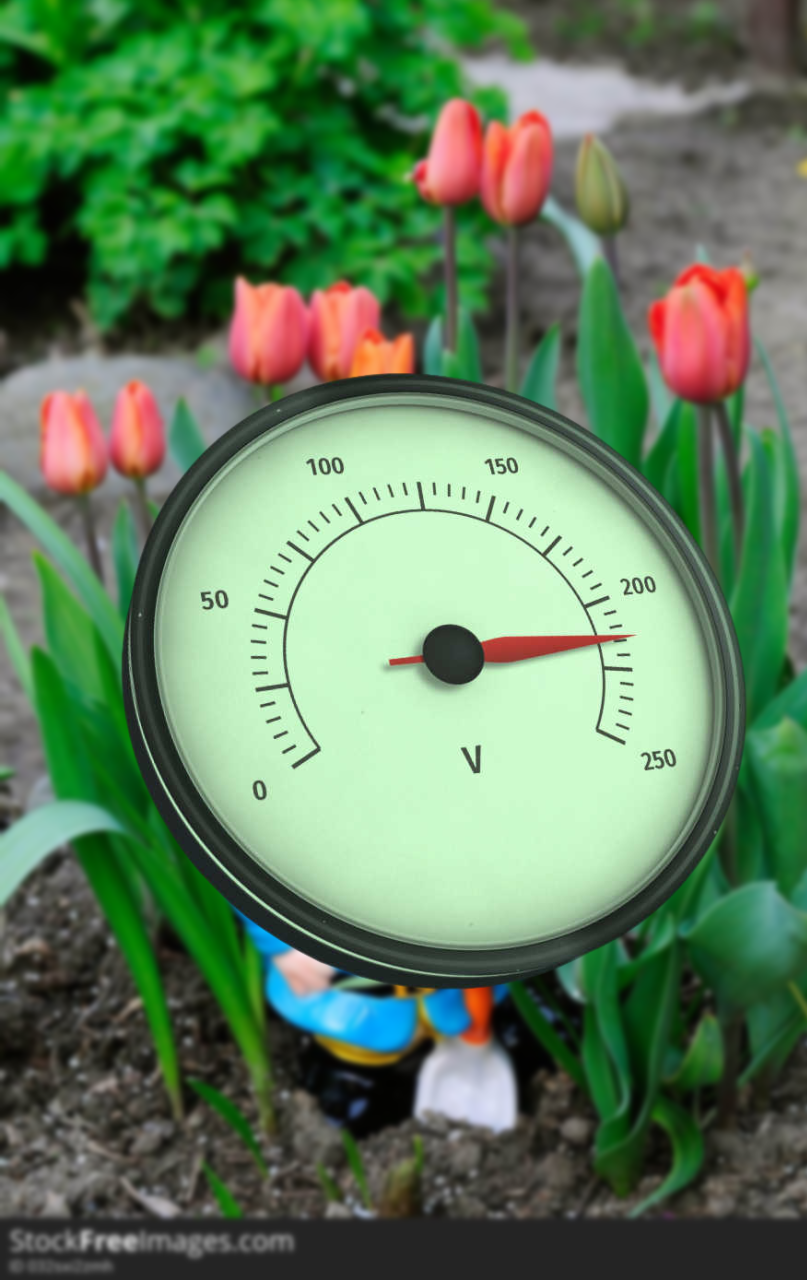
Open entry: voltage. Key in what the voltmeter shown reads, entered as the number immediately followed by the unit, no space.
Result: 215V
